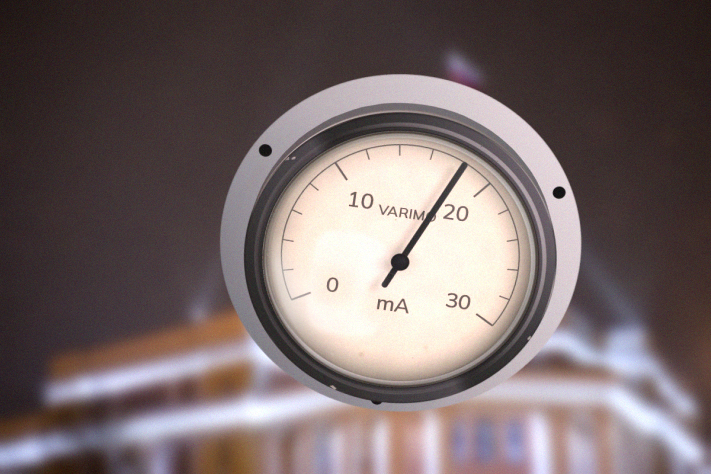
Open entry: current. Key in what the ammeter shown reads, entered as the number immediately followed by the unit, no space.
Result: 18mA
